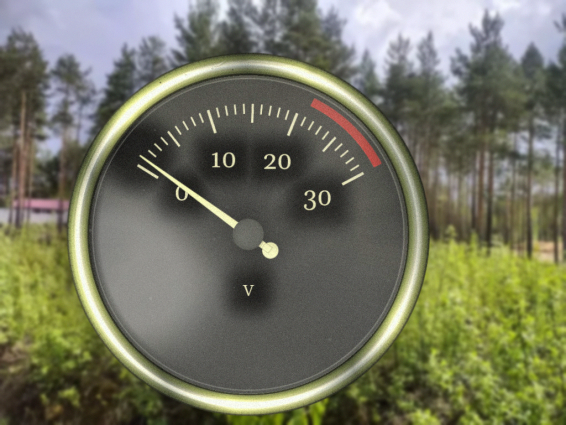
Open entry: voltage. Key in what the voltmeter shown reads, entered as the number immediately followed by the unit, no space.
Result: 1V
